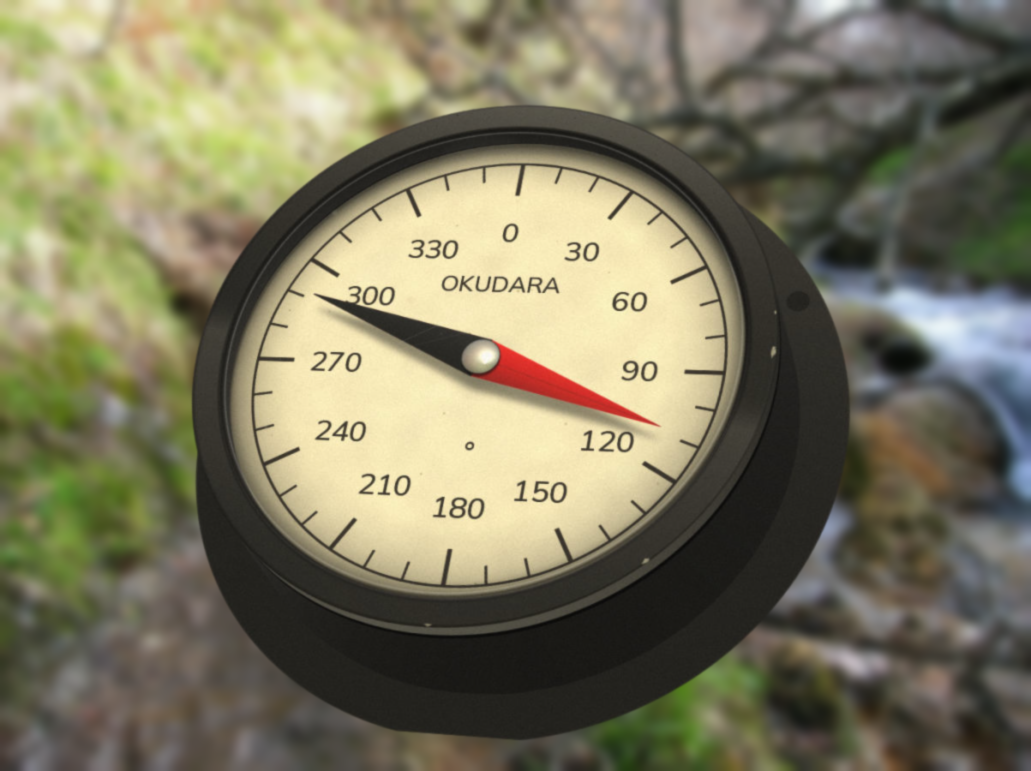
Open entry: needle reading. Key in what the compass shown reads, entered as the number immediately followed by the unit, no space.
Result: 110°
